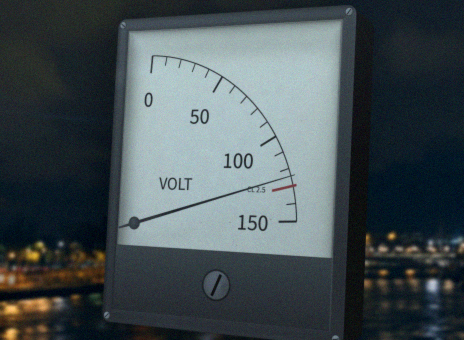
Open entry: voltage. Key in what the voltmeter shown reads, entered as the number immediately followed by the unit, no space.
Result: 125V
